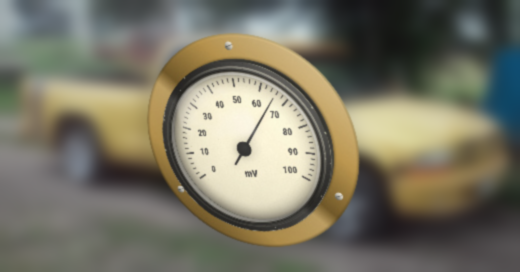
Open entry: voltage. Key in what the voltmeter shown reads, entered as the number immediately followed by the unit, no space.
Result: 66mV
